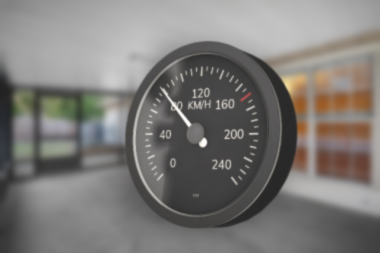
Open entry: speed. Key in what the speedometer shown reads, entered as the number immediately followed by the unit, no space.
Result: 80km/h
